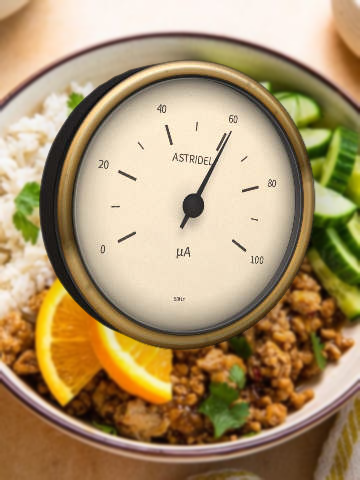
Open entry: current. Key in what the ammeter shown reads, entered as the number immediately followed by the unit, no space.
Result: 60µA
